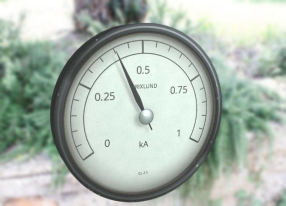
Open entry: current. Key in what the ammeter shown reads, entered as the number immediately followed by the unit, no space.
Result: 0.4kA
